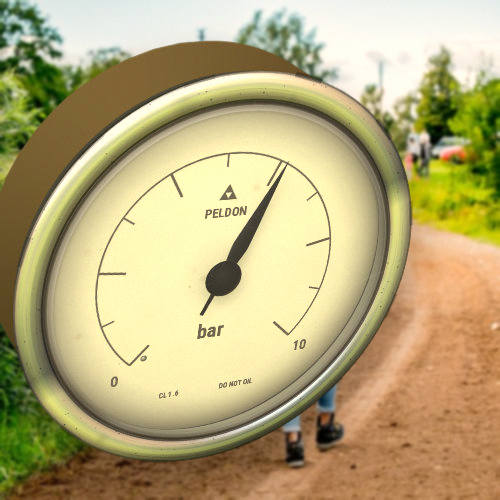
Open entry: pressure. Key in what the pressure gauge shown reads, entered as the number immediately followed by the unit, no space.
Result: 6bar
